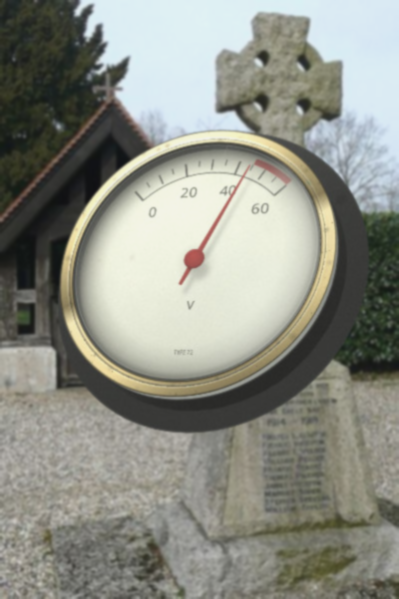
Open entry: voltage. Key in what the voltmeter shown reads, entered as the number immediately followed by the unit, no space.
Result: 45V
